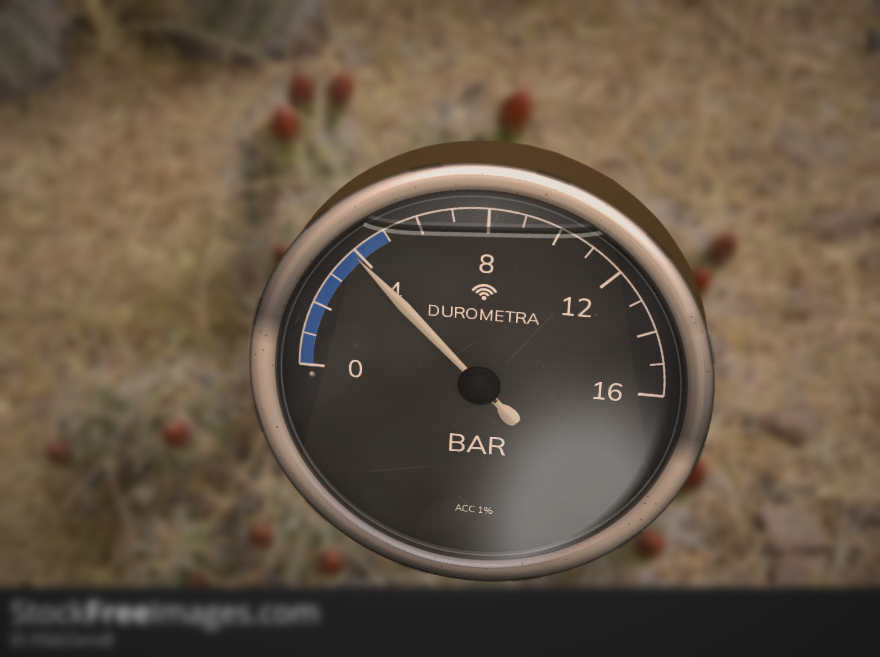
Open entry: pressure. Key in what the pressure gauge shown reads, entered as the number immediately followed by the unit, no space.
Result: 4bar
